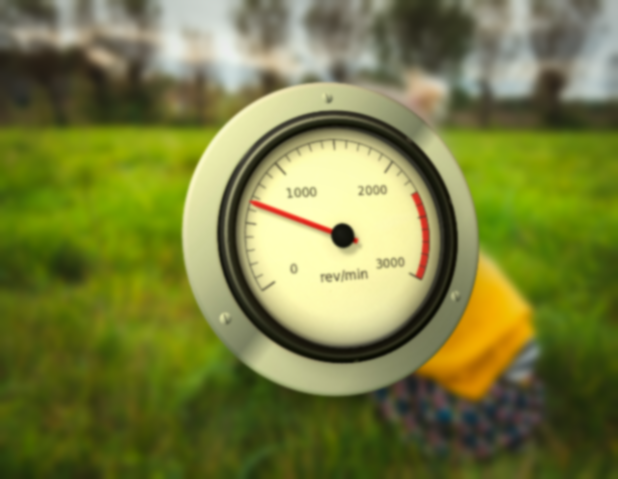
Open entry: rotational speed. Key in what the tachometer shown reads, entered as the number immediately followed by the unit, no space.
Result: 650rpm
